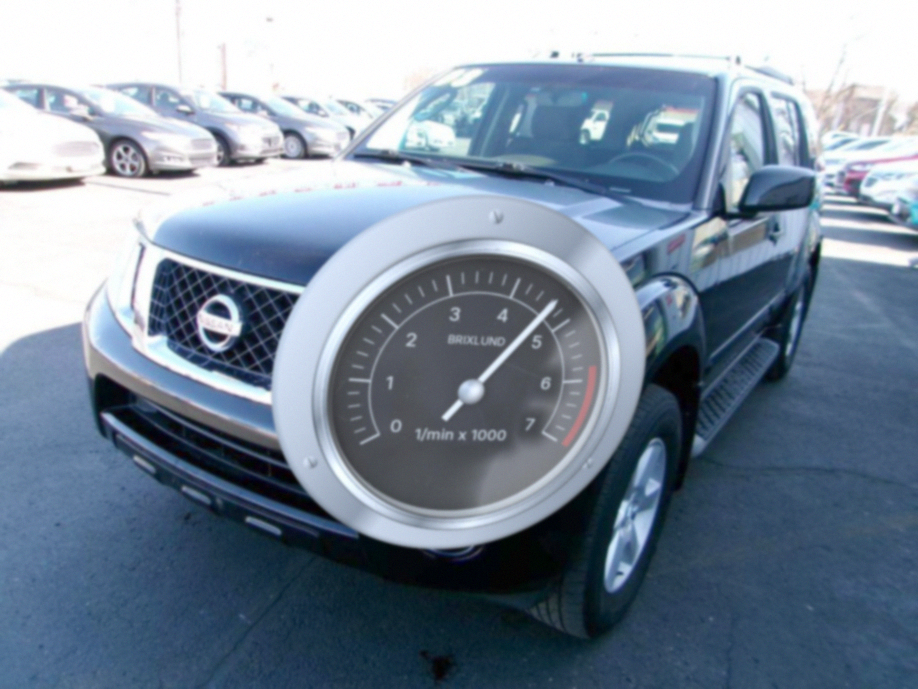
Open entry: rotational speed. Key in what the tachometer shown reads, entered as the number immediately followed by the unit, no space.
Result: 4600rpm
